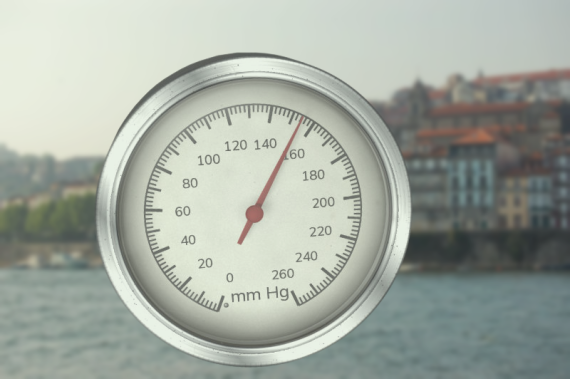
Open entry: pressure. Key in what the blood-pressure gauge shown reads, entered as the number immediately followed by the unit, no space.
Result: 154mmHg
